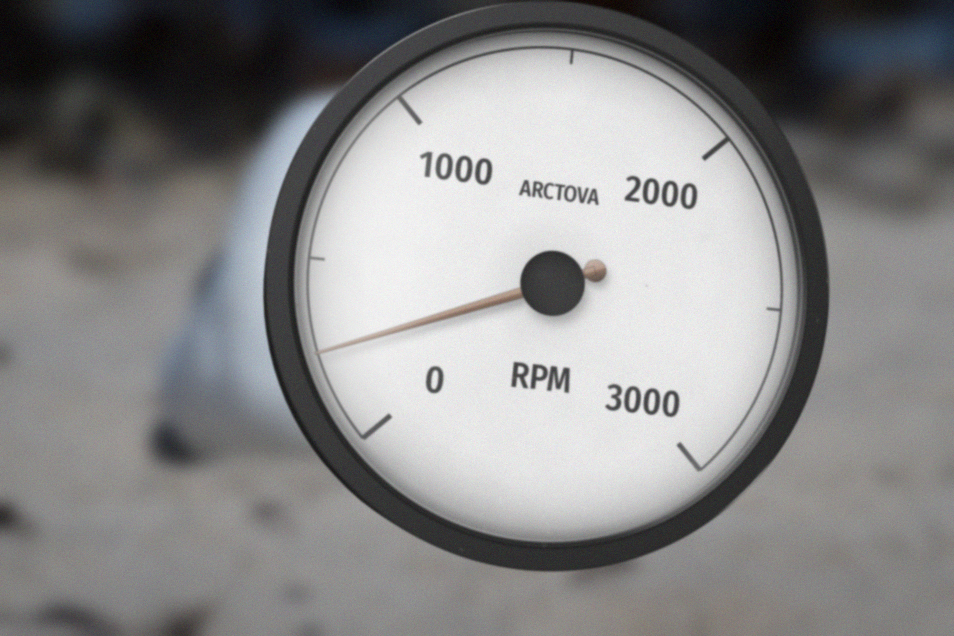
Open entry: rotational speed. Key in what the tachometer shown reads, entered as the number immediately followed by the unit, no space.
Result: 250rpm
